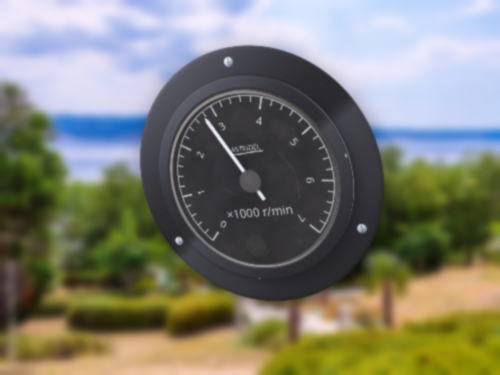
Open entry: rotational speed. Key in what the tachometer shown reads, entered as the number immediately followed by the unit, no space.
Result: 2800rpm
